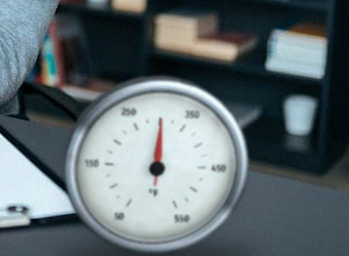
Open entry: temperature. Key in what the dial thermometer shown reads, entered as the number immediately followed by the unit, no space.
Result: 300°F
